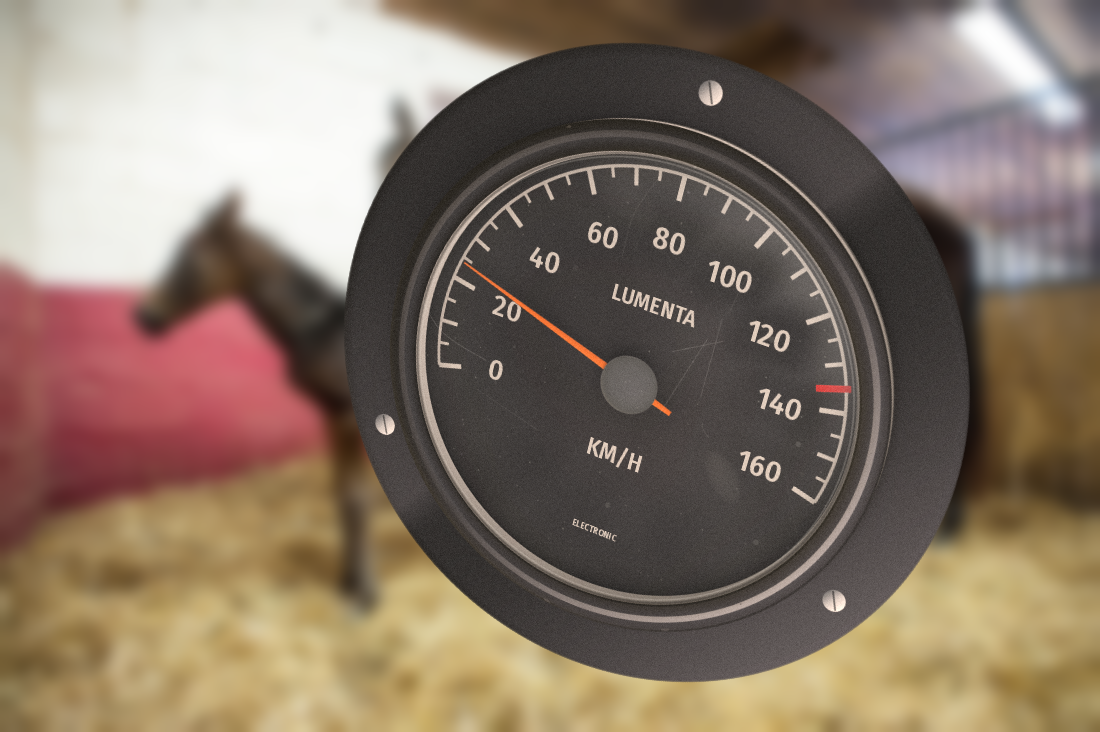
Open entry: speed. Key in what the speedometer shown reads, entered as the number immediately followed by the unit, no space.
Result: 25km/h
